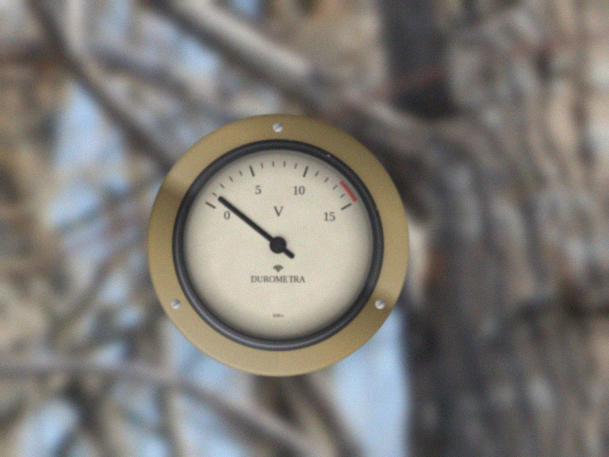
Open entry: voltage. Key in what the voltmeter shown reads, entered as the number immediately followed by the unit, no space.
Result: 1V
